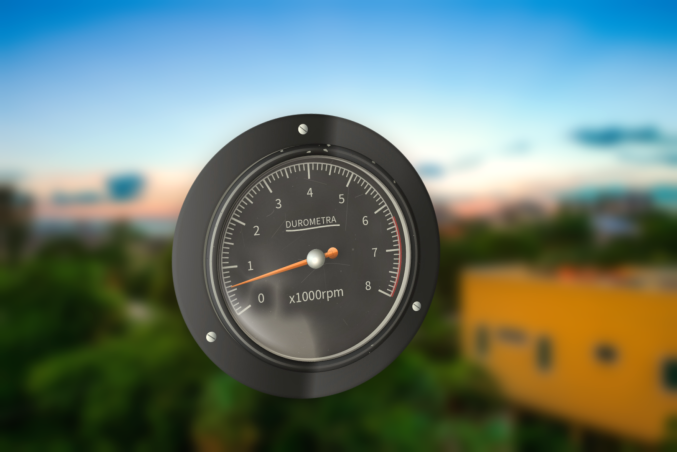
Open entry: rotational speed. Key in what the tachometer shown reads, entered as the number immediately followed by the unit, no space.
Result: 600rpm
